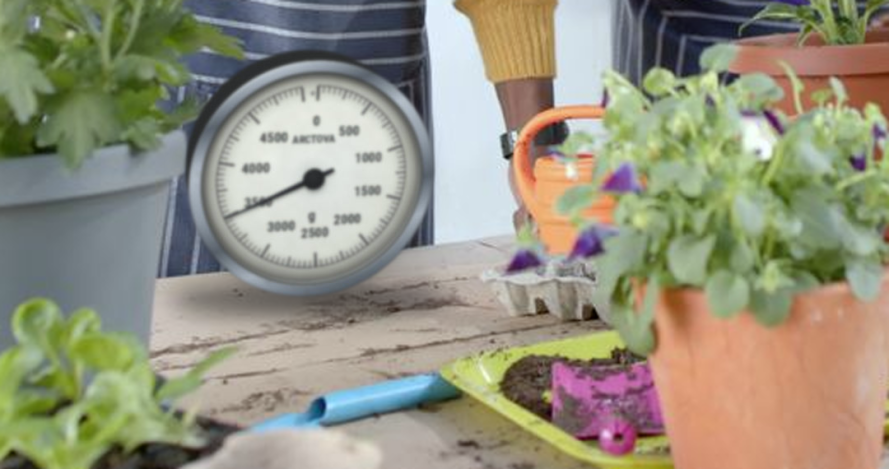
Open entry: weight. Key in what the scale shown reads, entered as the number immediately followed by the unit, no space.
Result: 3500g
